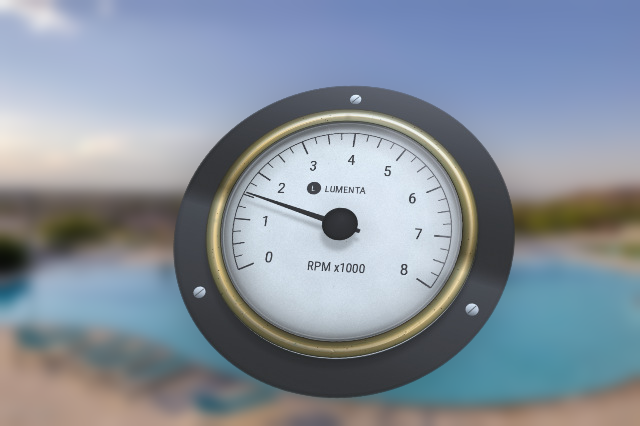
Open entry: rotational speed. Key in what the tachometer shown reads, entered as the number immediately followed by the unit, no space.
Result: 1500rpm
